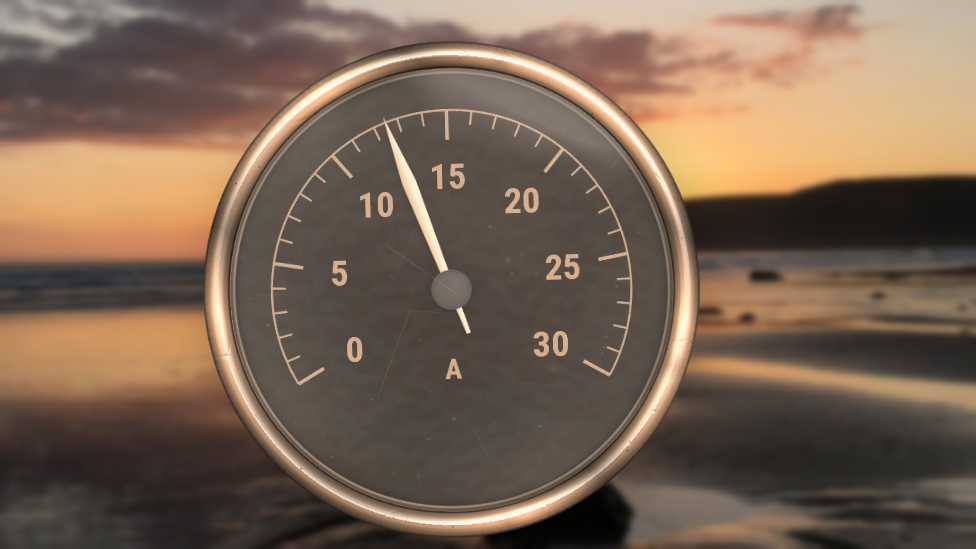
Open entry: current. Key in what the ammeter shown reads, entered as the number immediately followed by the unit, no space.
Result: 12.5A
